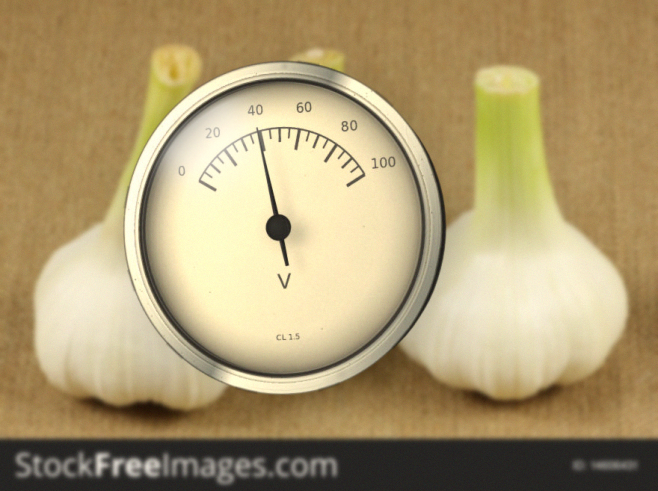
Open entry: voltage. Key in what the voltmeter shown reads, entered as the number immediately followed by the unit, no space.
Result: 40V
